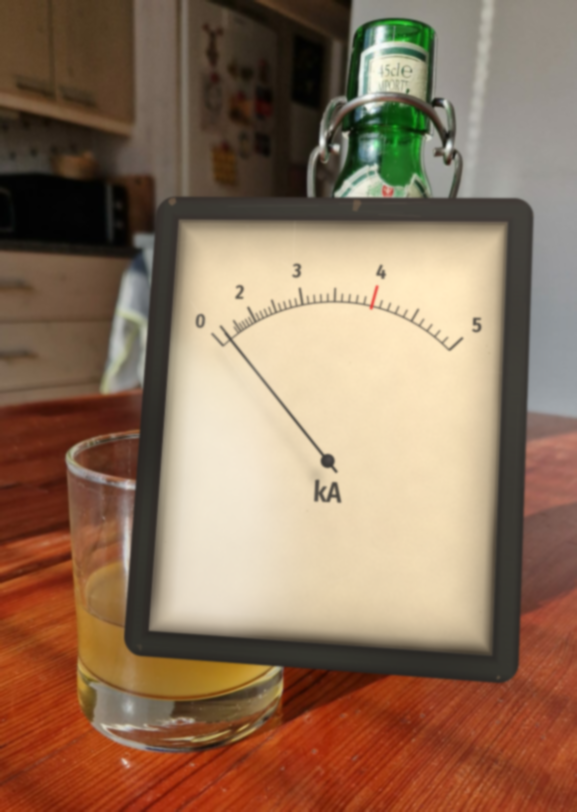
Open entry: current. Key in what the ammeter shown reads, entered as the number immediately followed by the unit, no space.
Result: 1kA
